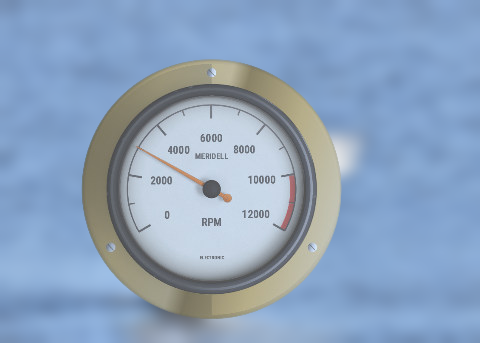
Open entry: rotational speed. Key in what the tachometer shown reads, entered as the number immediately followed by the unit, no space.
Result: 3000rpm
